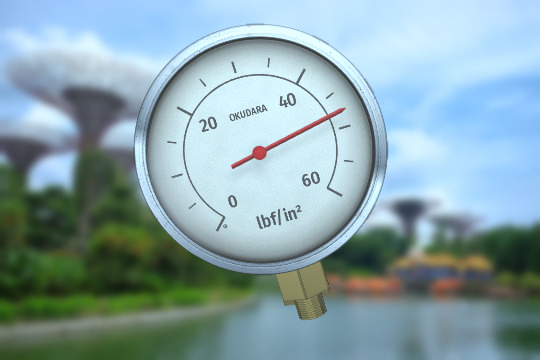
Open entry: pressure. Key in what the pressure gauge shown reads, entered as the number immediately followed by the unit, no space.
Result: 47.5psi
